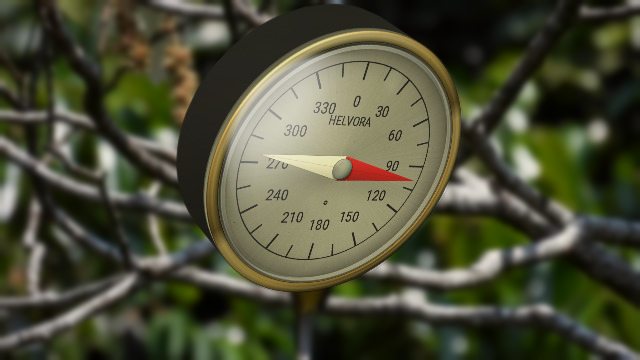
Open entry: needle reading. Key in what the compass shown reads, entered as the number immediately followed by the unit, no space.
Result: 97.5°
